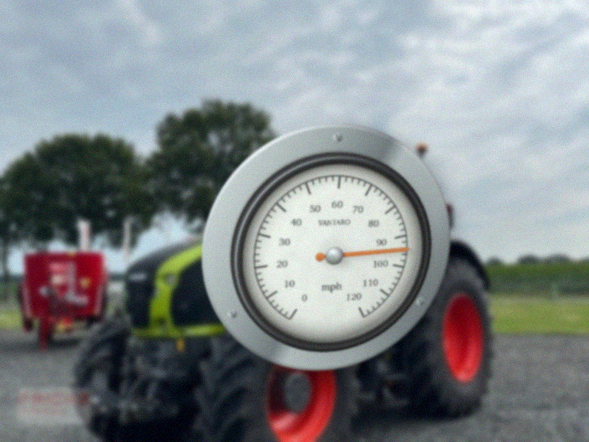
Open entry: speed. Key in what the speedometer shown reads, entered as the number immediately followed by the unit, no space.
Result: 94mph
